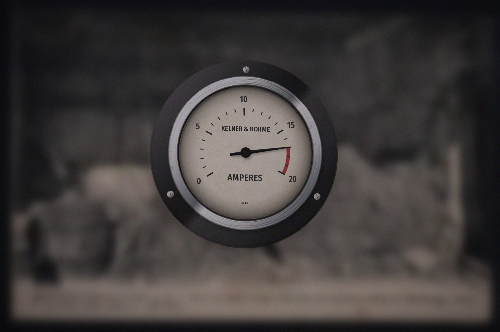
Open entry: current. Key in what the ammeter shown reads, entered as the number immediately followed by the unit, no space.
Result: 17A
